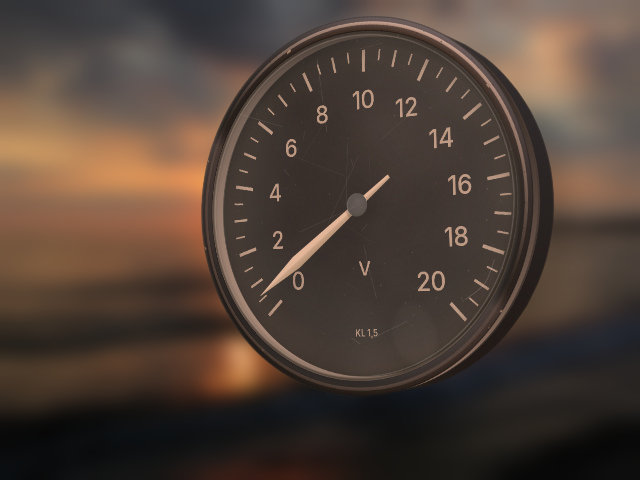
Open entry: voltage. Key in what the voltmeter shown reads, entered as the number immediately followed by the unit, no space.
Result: 0.5V
